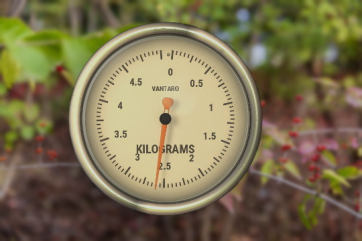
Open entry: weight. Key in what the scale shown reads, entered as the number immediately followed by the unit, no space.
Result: 2.6kg
